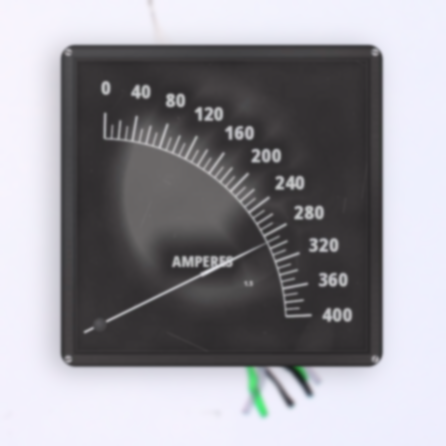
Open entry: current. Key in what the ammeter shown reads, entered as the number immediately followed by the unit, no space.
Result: 290A
